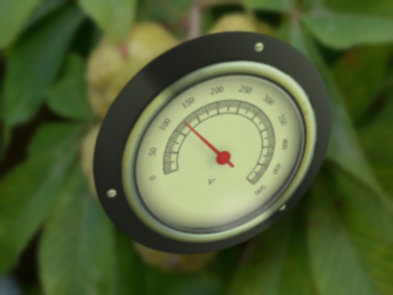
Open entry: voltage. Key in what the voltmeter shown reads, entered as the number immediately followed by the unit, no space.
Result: 125V
